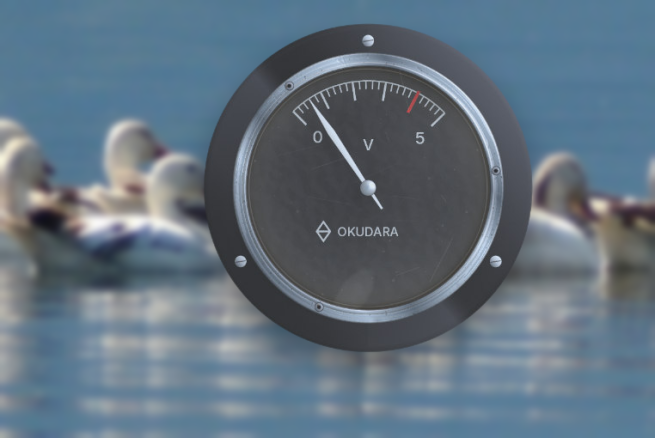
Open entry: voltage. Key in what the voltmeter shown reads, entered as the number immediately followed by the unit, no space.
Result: 0.6V
